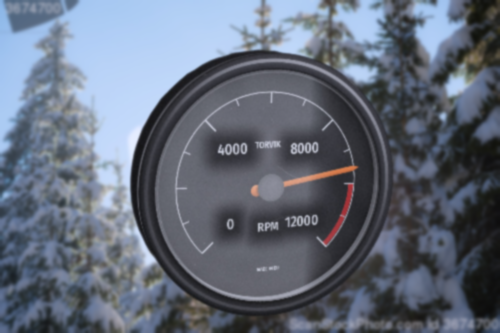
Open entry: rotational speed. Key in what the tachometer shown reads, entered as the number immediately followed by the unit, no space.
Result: 9500rpm
